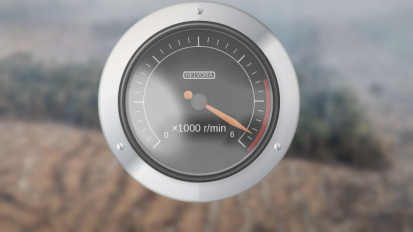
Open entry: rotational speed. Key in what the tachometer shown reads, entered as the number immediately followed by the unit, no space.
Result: 5700rpm
